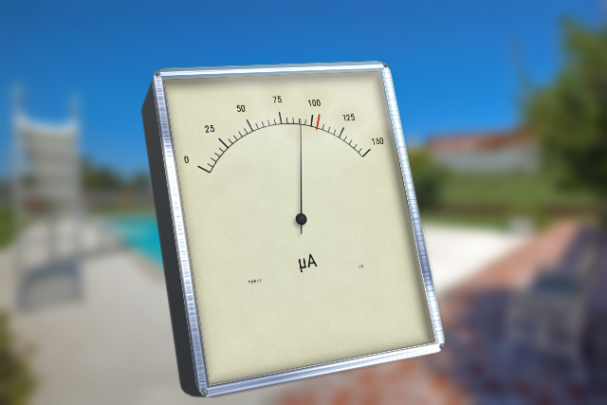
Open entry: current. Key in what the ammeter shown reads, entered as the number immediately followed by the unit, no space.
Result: 90µA
